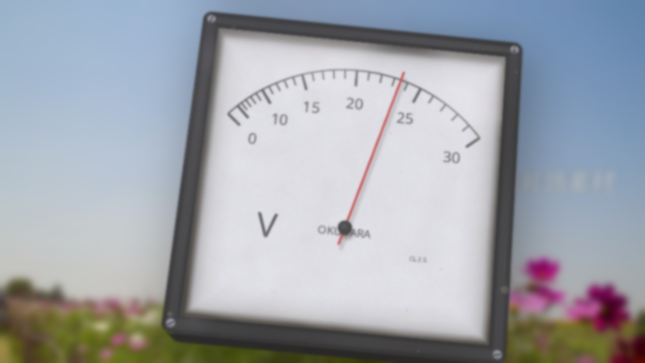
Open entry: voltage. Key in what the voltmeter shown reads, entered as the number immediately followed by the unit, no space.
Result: 23.5V
